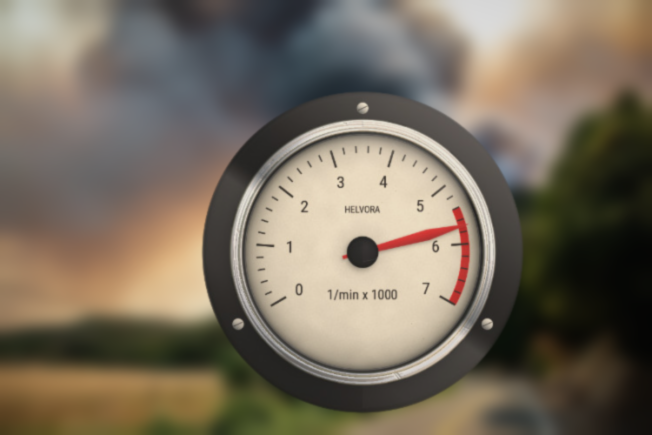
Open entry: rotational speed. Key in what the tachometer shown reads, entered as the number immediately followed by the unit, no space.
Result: 5700rpm
